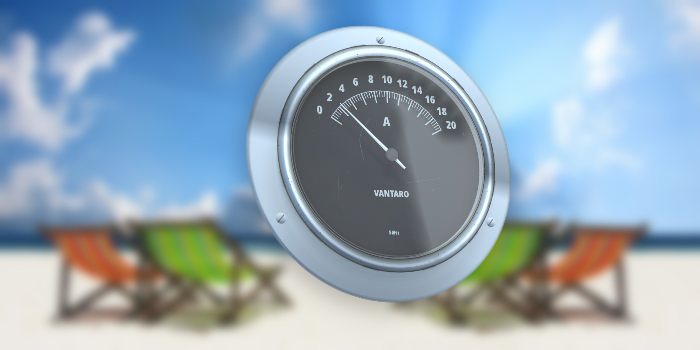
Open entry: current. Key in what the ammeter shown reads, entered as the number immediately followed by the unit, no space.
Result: 2A
